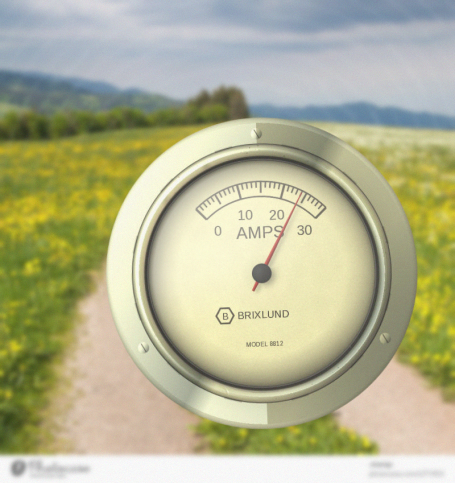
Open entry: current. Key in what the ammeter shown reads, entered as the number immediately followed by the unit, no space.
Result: 24A
